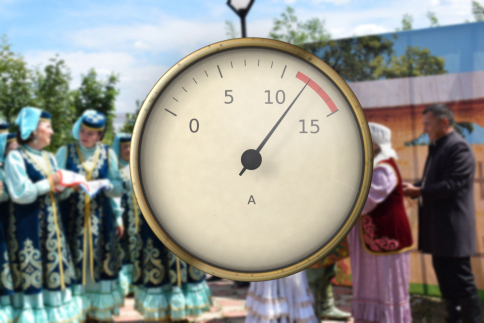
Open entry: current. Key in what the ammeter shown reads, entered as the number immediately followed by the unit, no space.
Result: 12A
